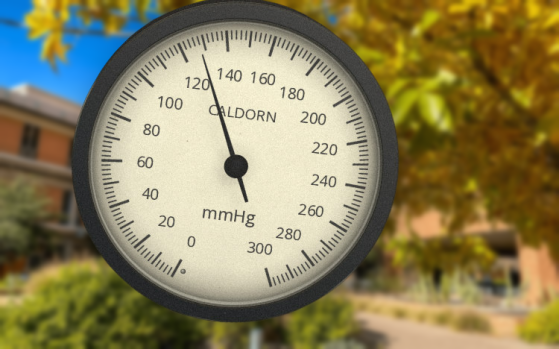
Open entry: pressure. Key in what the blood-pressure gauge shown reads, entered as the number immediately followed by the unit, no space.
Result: 128mmHg
